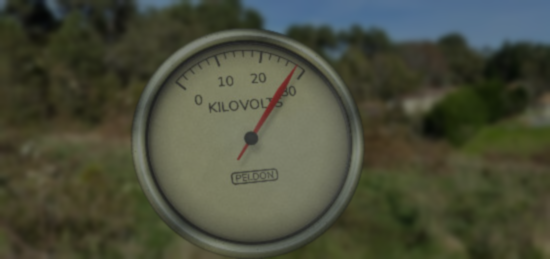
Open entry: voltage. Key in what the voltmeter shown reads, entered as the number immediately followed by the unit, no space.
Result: 28kV
